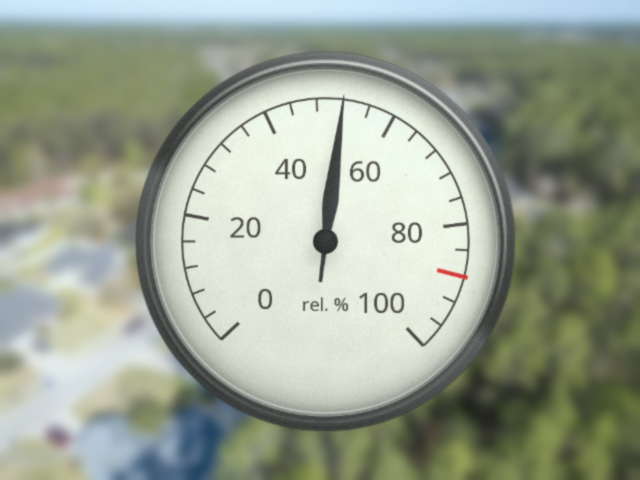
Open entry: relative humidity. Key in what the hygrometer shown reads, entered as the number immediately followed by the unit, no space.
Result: 52%
